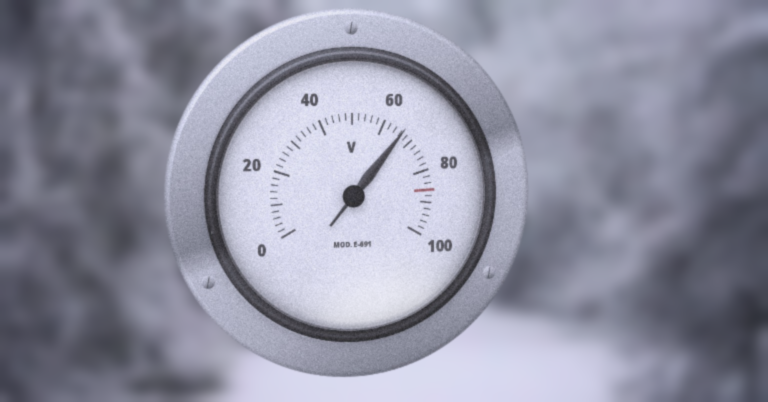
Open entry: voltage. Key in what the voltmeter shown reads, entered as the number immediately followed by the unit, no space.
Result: 66V
